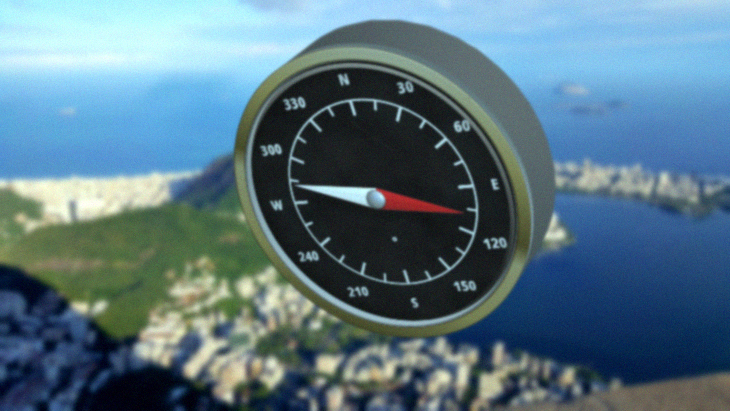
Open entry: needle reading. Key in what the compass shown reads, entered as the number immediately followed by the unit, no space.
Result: 105°
